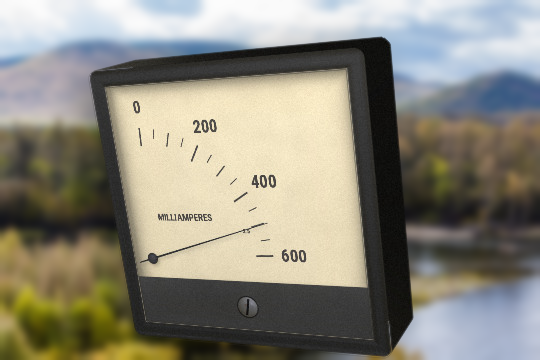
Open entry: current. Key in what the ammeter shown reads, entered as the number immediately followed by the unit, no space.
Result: 500mA
